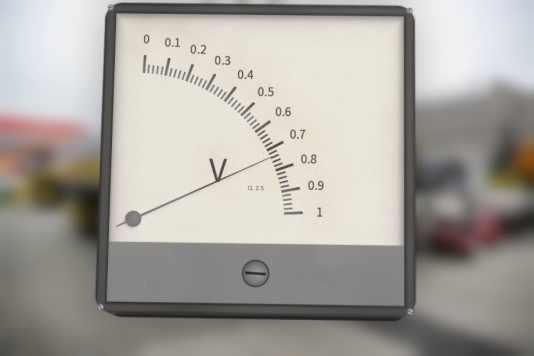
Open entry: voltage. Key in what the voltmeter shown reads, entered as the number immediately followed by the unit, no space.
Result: 0.74V
